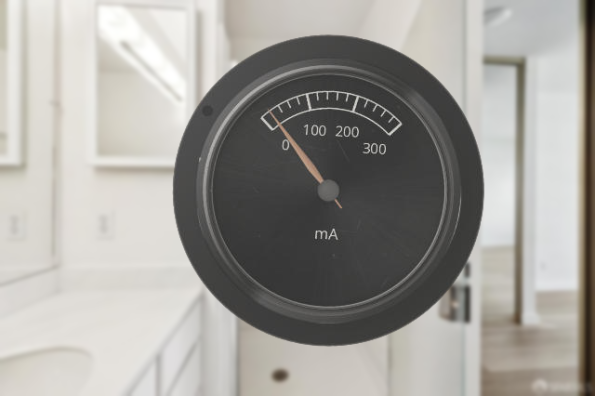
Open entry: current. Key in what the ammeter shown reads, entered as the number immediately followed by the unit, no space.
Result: 20mA
